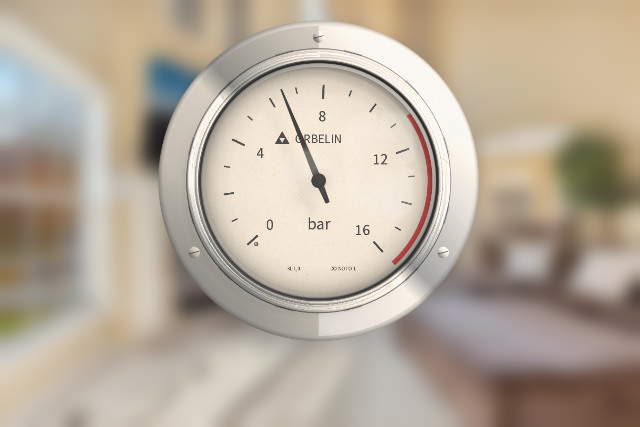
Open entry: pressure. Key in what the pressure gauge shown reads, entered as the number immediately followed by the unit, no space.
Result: 6.5bar
